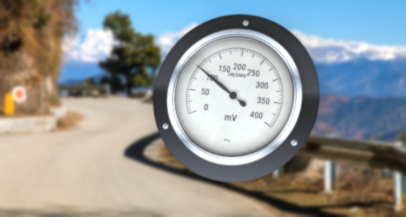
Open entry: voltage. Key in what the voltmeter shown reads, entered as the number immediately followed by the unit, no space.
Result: 100mV
